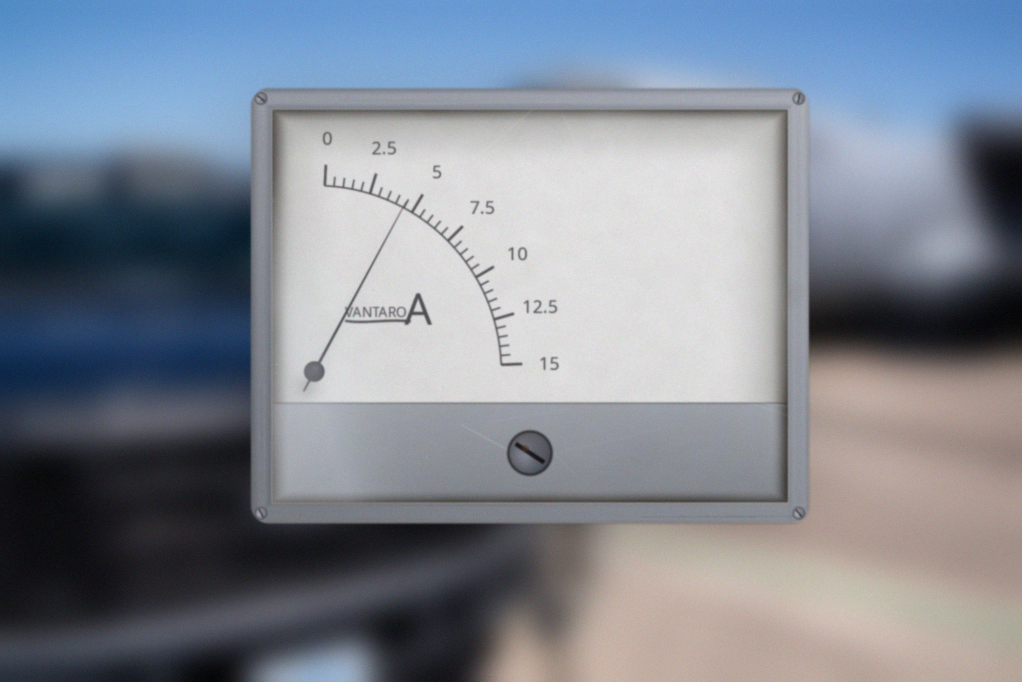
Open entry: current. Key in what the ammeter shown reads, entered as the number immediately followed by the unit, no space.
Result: 4.5A
